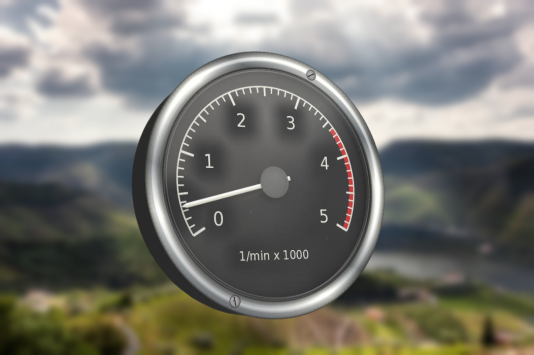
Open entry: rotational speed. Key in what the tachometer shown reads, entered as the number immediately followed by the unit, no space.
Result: 350rpm
